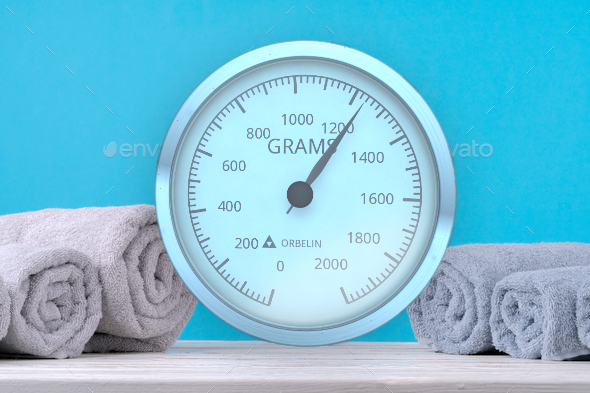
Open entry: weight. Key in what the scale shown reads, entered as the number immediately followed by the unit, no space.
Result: 1240g
